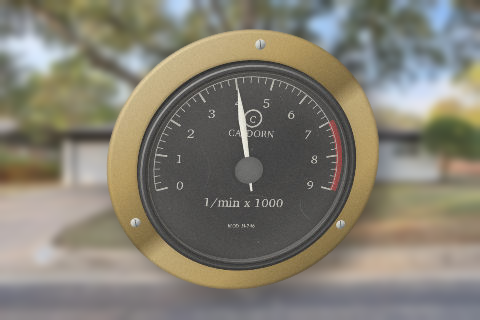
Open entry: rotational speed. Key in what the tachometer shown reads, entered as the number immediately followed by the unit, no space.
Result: 4000rpm
